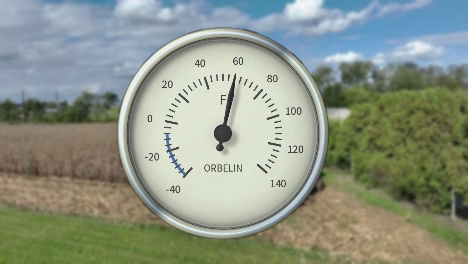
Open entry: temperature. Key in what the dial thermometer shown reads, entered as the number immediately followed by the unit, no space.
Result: 60°F
